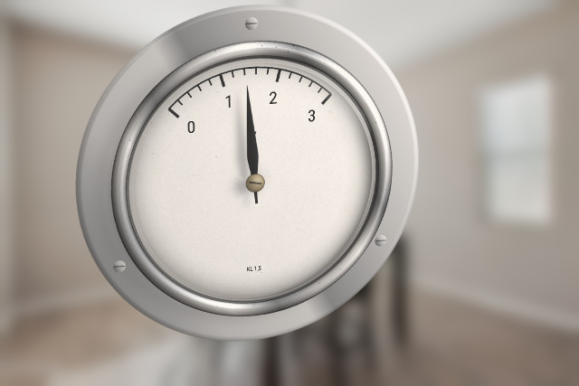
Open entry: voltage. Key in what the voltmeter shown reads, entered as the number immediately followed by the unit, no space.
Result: 1.4V
